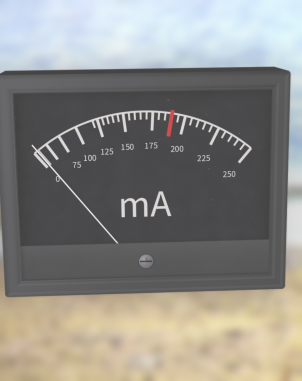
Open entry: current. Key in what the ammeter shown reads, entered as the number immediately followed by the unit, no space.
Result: 25mA
